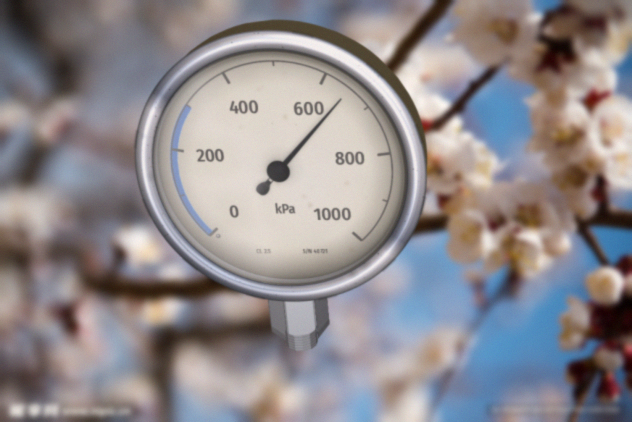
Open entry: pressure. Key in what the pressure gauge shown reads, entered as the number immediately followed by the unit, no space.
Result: 650kPa
